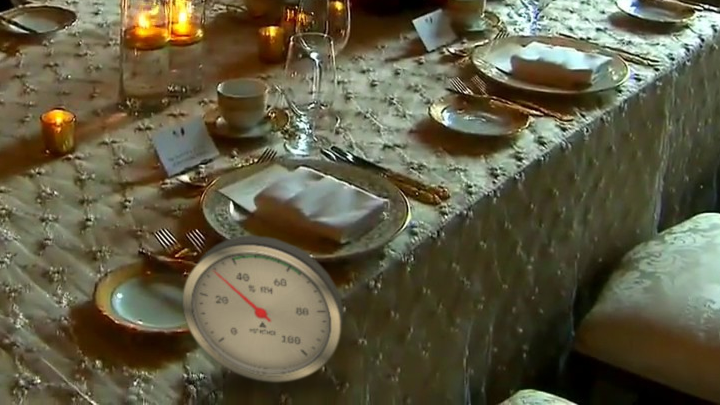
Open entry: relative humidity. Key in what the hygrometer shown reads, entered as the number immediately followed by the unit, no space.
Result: 32%
